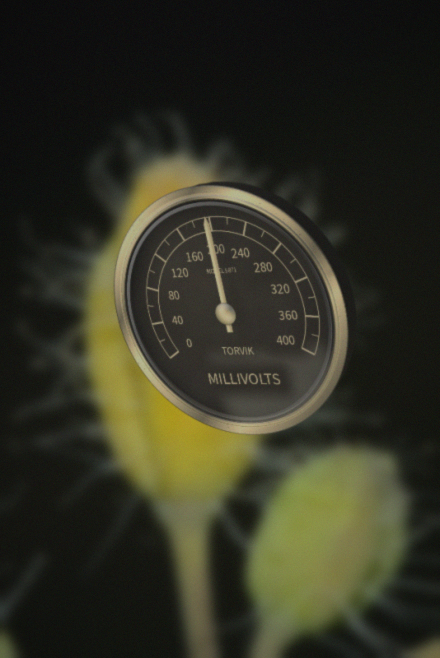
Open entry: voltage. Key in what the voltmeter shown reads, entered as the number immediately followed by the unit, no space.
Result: 200mV
